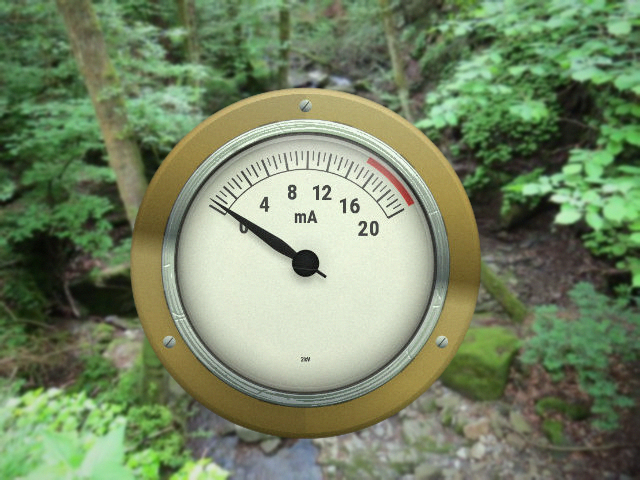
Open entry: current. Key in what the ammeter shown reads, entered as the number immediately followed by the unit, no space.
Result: 0.5mA
